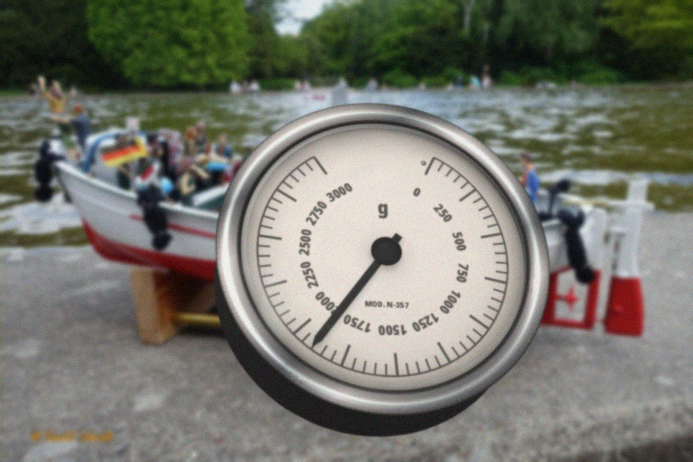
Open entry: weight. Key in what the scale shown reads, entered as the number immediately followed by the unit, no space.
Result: 1900g
